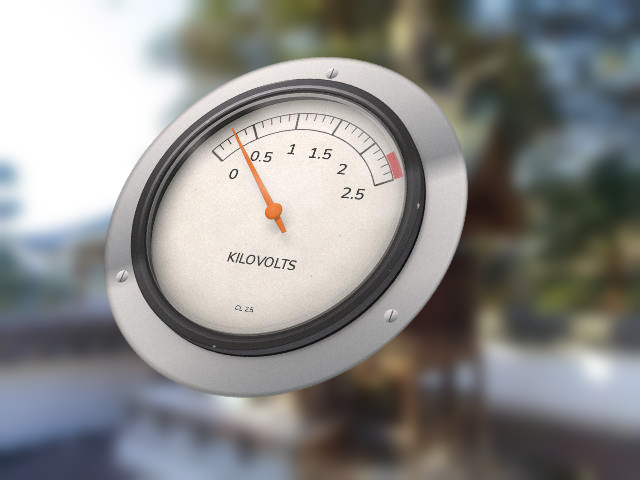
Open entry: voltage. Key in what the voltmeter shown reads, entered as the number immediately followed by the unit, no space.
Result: 0.3kV
